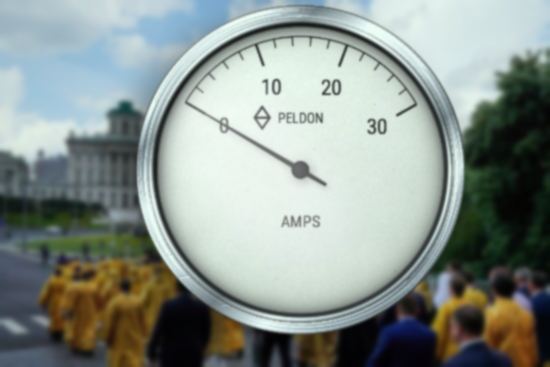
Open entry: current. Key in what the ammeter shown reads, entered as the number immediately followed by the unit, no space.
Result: 0A
